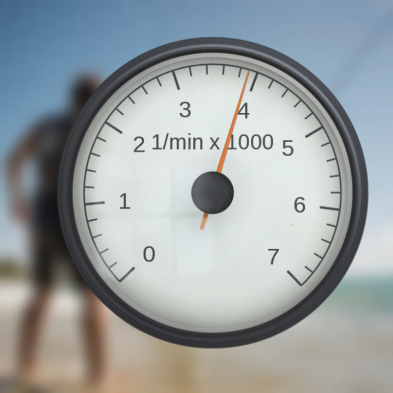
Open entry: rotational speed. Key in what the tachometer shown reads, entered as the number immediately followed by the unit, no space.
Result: 3900rpm
